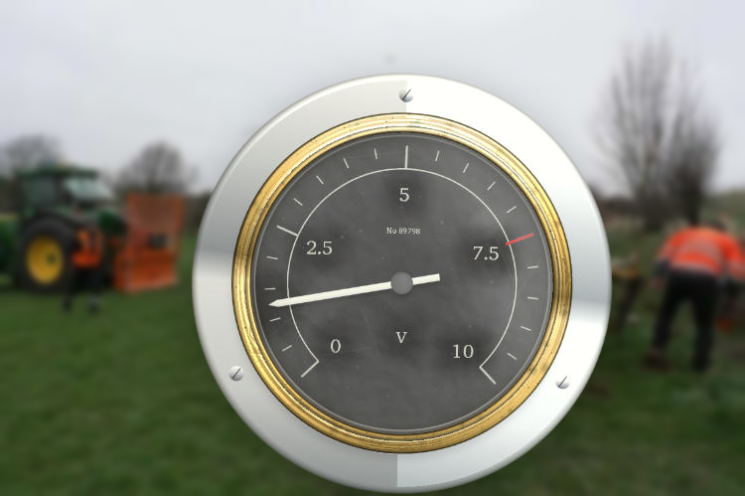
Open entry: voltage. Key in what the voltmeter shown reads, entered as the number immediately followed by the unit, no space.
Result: 1.25V
